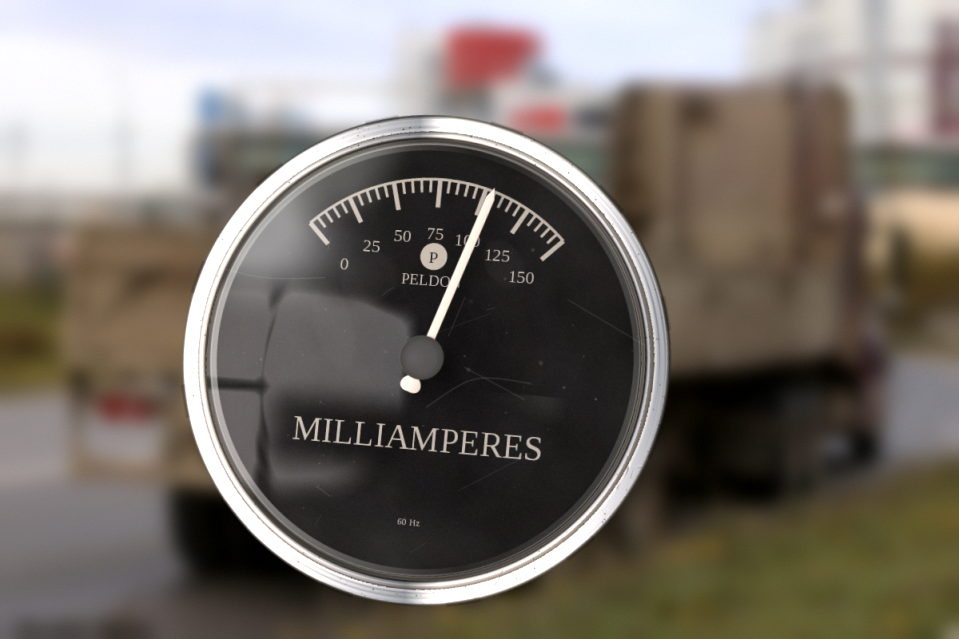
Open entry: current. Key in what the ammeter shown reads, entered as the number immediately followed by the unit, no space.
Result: 105mA
